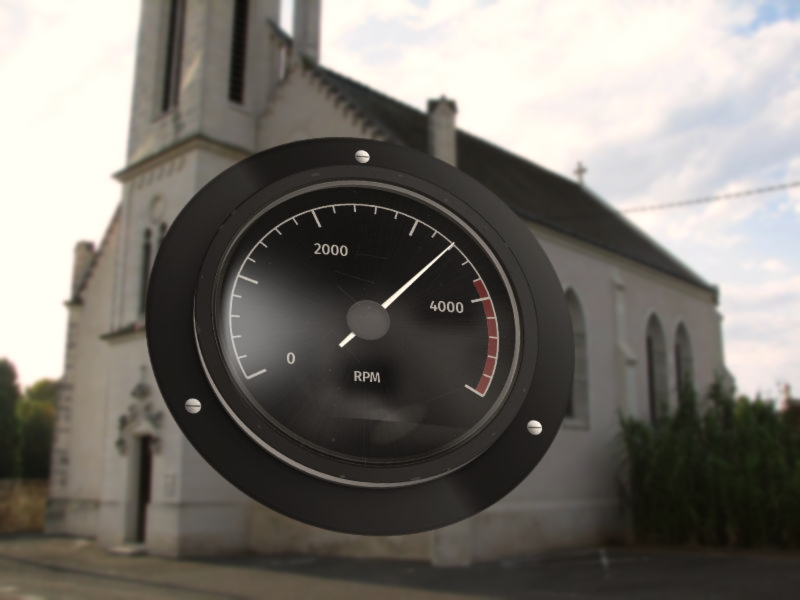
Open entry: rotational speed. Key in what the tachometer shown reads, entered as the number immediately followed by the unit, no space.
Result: 3400rpm
